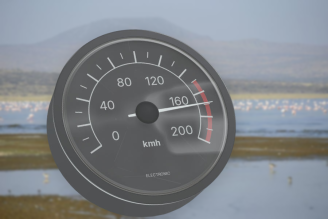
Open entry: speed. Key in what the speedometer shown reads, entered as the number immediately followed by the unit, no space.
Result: 170km/h
